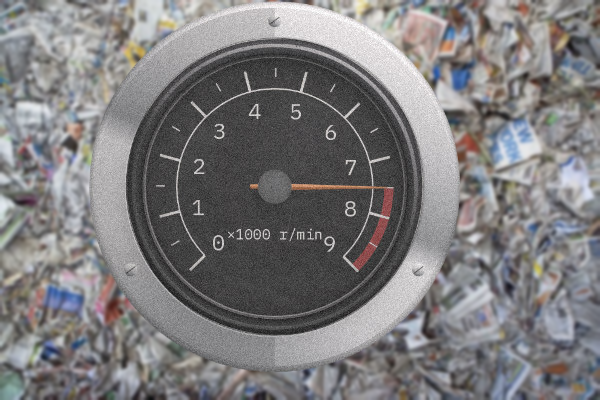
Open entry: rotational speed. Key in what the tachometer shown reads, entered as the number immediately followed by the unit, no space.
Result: 7500rpm
